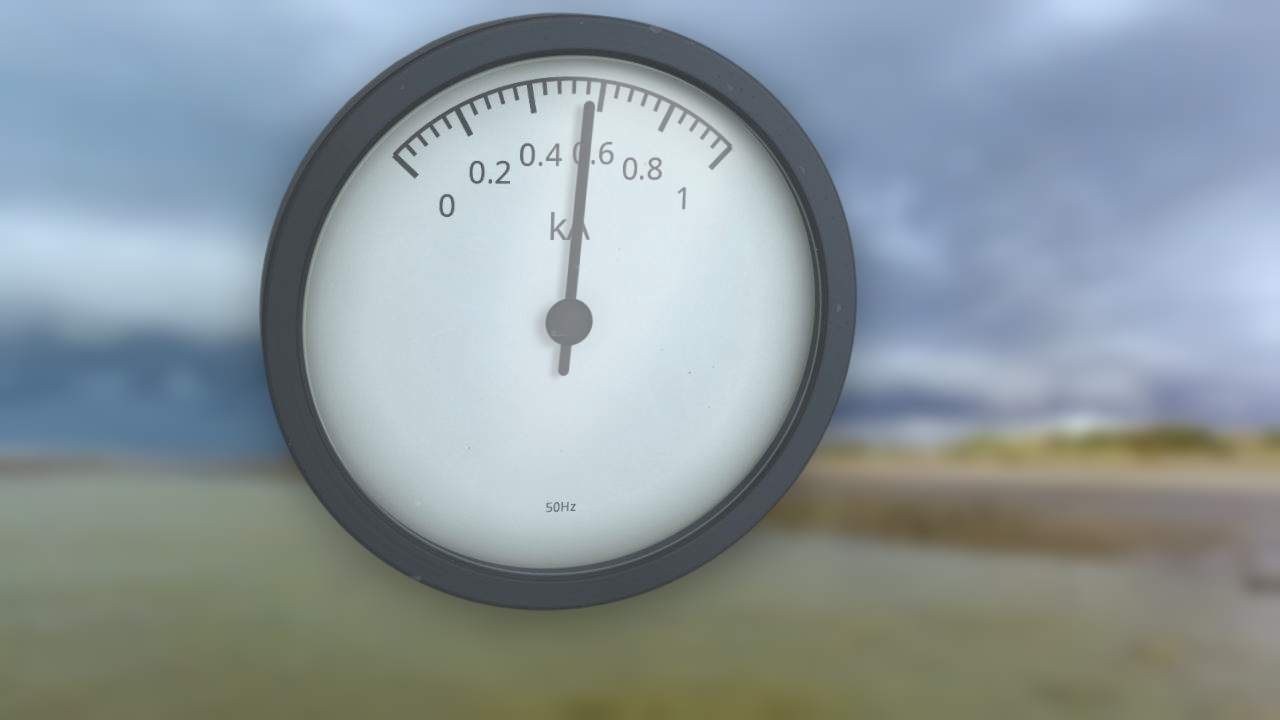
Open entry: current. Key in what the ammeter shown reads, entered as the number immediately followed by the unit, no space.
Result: 0.56kA
